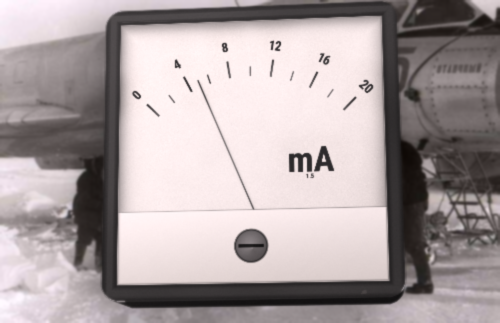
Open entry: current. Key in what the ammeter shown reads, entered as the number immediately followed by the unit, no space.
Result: 5mA
